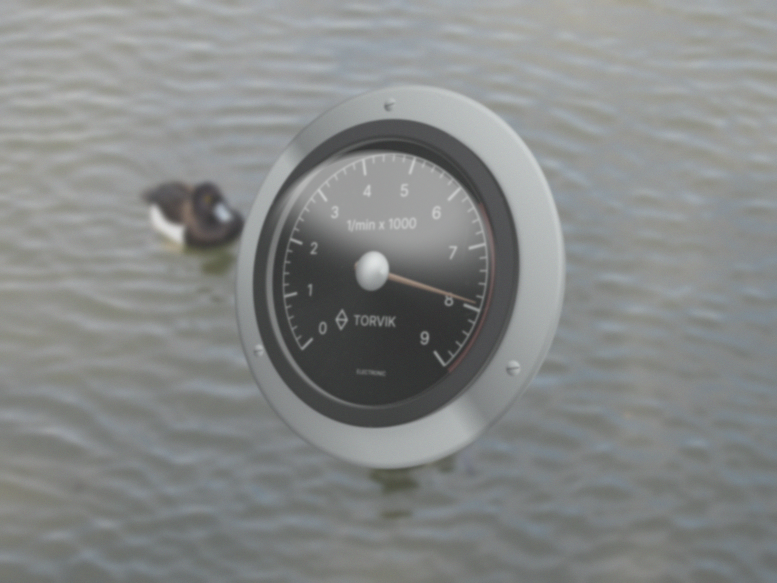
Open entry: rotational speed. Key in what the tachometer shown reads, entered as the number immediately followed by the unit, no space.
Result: 7900rpm
